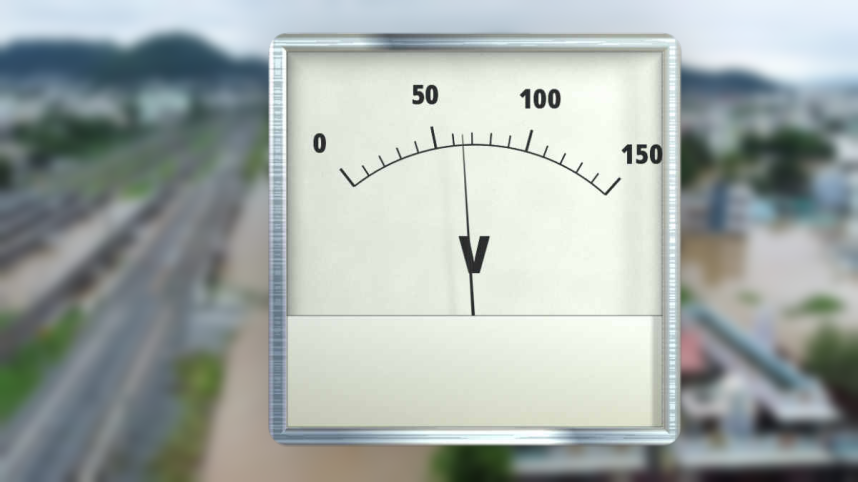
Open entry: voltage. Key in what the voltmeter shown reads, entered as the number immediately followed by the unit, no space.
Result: 65V
